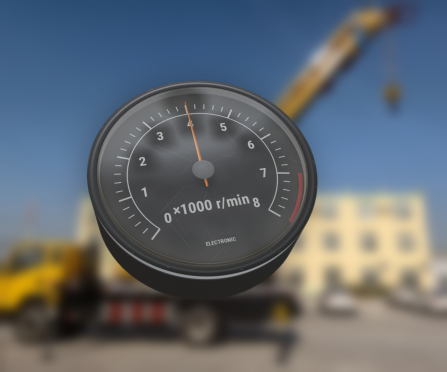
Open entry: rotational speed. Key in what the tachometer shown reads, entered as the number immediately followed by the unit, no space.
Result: 4000rpm
